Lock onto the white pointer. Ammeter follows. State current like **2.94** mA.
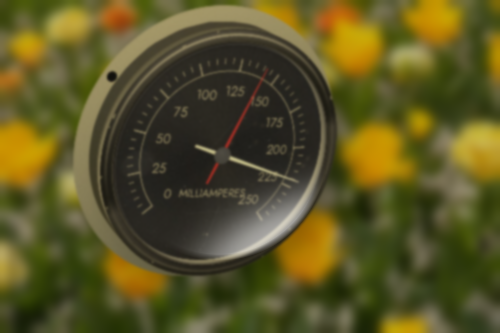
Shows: **220** mA
